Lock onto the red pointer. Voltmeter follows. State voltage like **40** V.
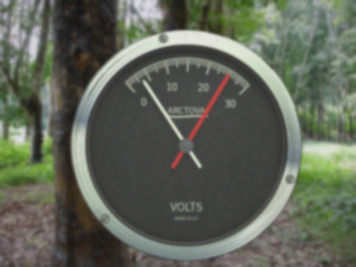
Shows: **25** V
